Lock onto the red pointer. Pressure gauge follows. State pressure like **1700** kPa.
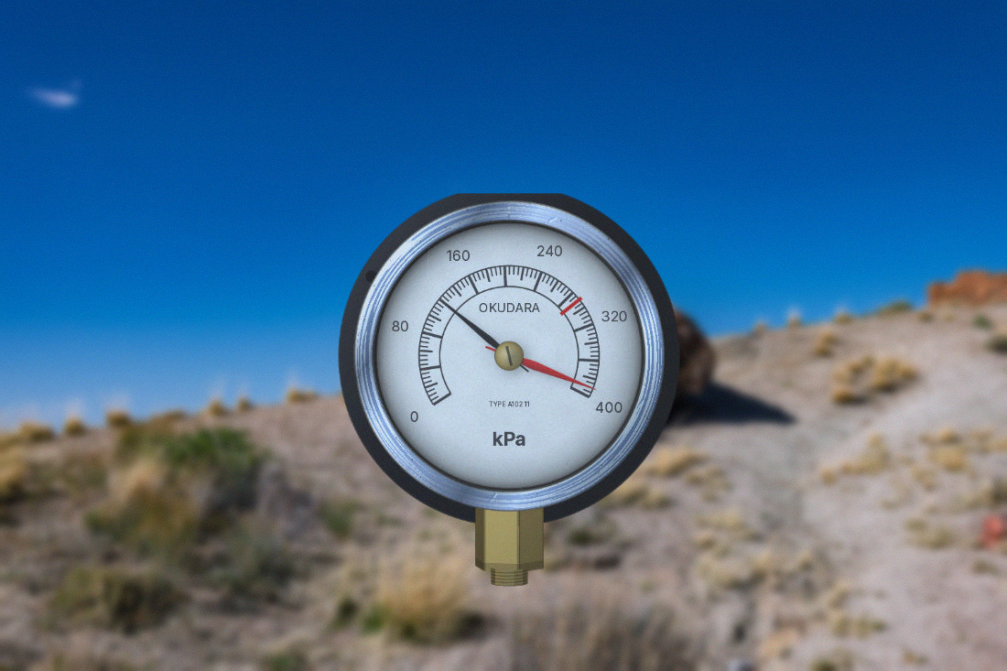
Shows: **390** kPa
